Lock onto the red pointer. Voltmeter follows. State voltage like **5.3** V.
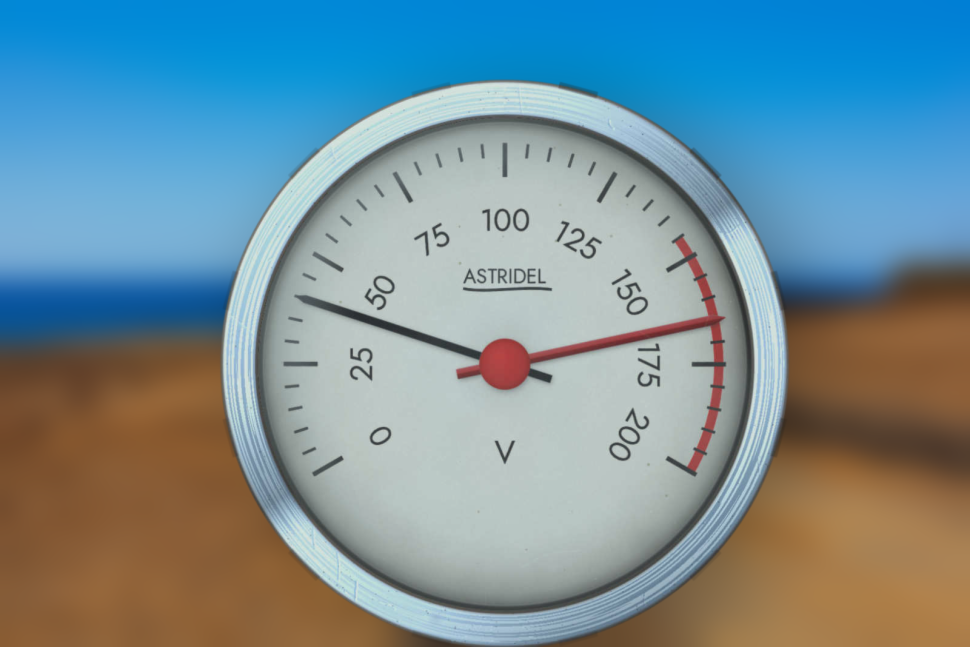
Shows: **165** V
